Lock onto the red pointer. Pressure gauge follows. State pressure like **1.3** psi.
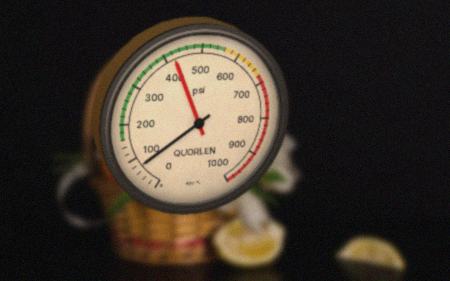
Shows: **420** psi
